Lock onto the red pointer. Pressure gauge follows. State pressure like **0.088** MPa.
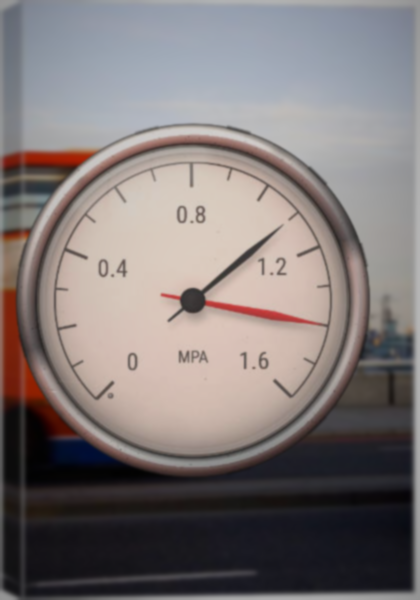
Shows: **1.4** MPa
